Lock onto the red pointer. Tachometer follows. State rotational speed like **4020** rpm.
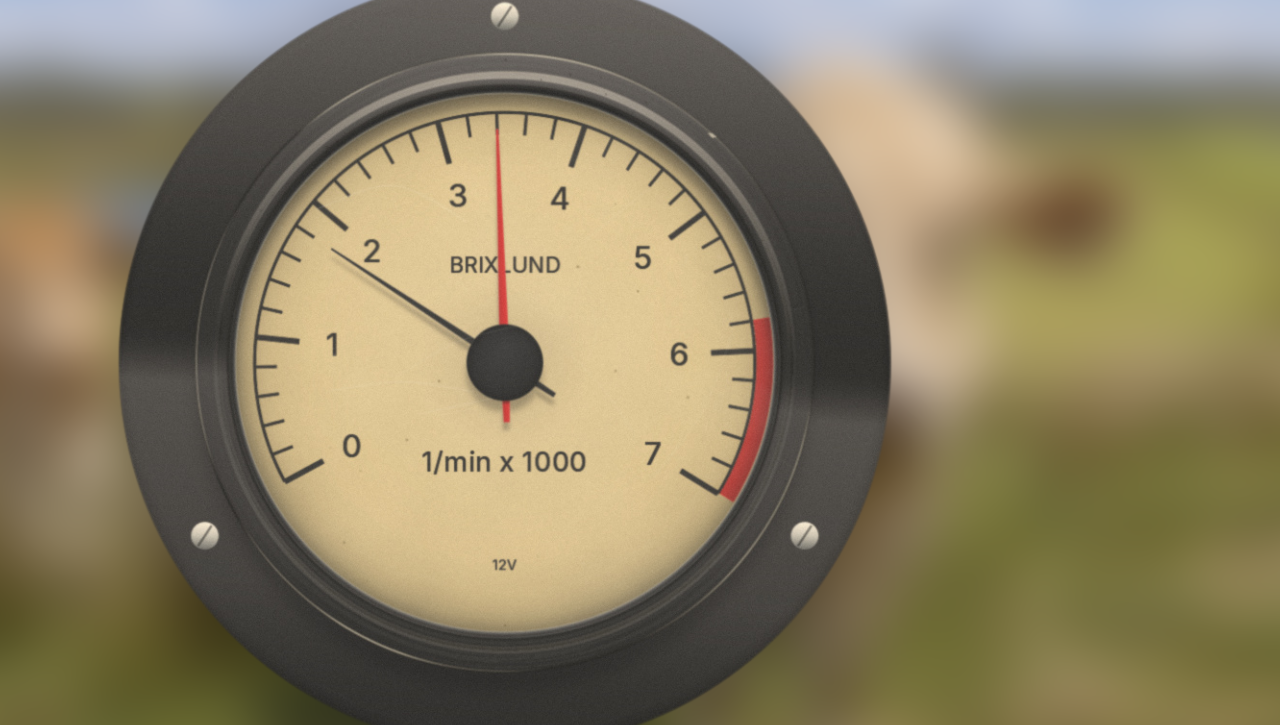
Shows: **3400** rpm
